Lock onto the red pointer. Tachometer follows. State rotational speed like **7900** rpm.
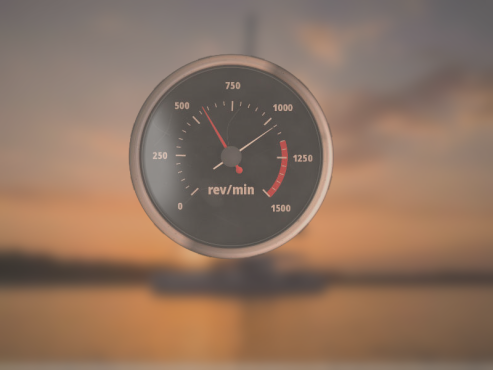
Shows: **575** rpm
